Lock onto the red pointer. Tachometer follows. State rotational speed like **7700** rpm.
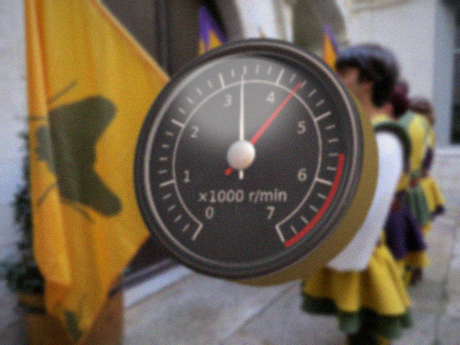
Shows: **4400** rpm
